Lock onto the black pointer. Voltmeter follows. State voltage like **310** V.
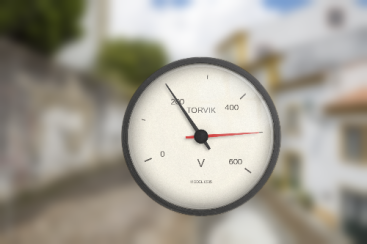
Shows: **200** V
